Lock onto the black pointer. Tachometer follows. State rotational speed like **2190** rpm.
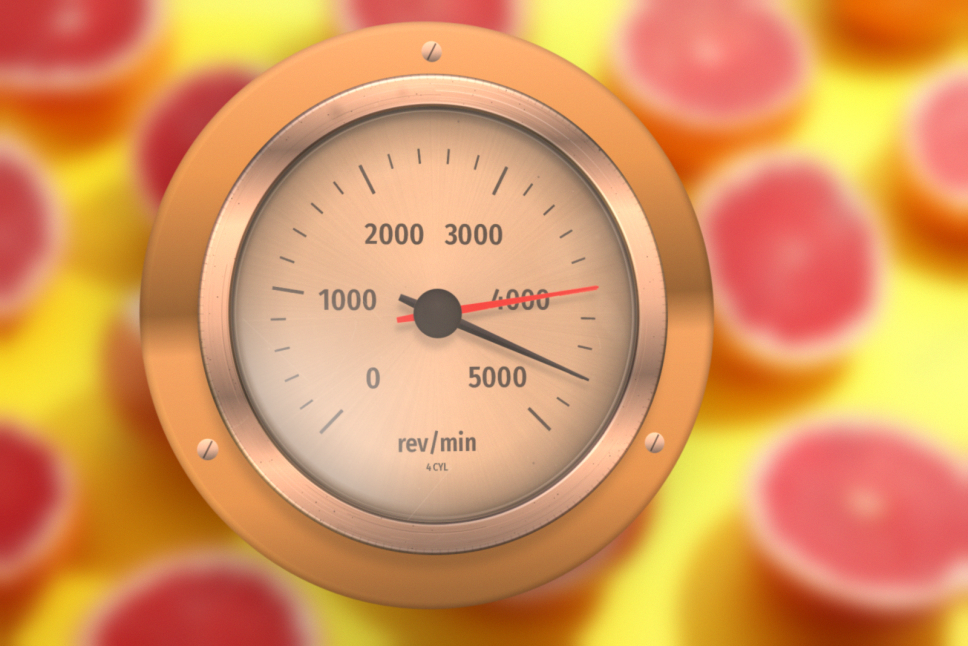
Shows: **4600** rpm
